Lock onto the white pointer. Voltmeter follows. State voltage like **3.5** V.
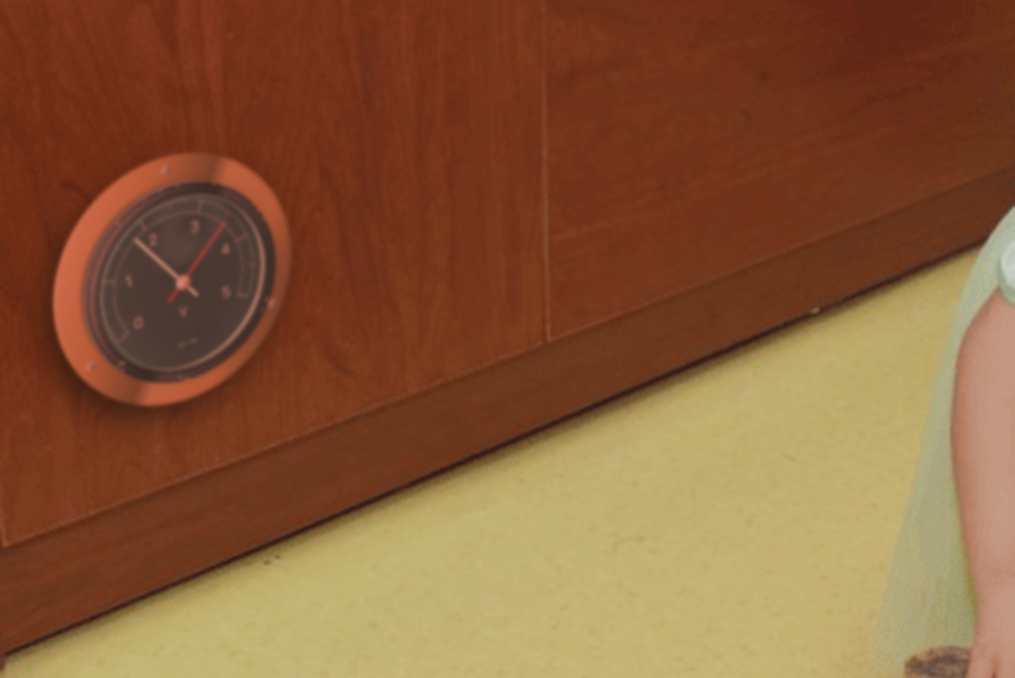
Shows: **1.75** V
